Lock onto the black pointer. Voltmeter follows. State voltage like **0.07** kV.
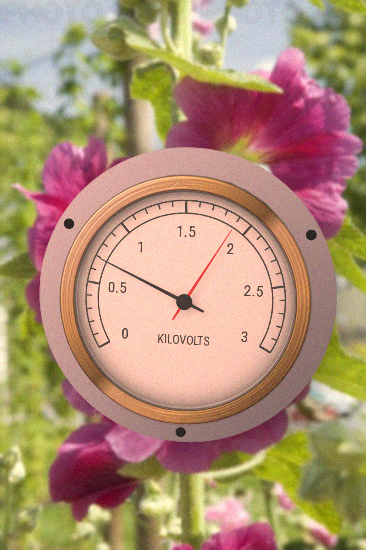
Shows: **0.7** kV
